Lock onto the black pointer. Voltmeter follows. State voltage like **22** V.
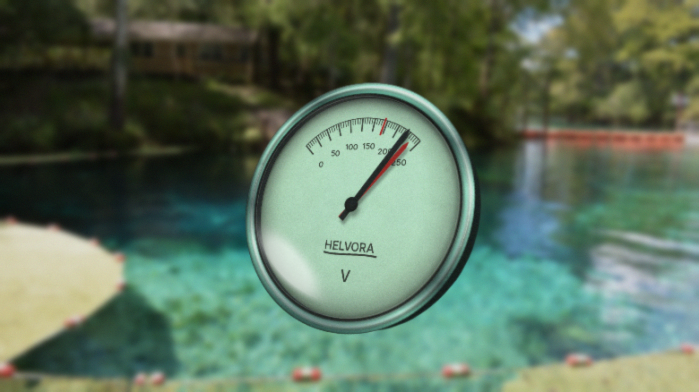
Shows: **225** V
